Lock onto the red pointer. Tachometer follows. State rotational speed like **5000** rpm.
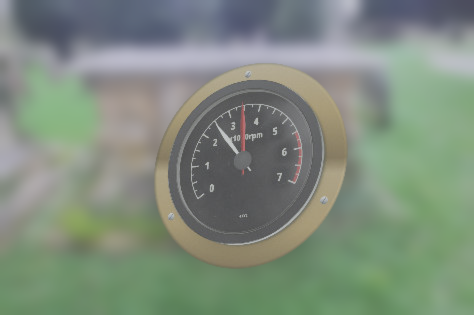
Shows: **3500** rpm
